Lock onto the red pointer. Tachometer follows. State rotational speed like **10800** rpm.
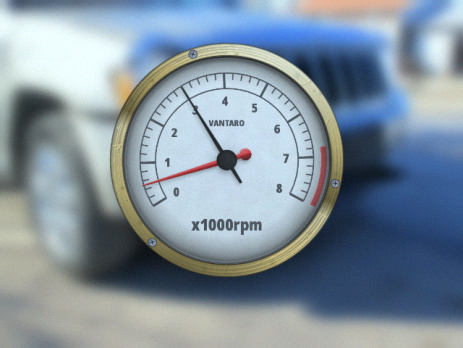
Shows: **500** rpm
